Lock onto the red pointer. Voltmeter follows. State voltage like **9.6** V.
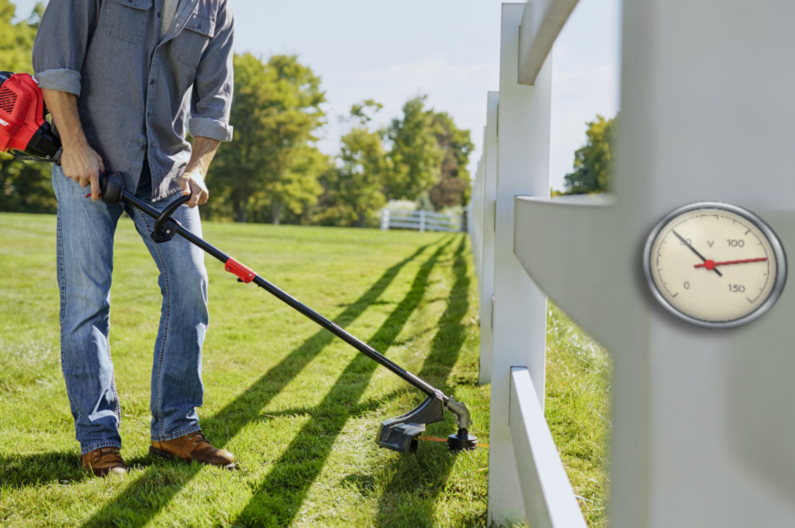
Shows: **120** V
